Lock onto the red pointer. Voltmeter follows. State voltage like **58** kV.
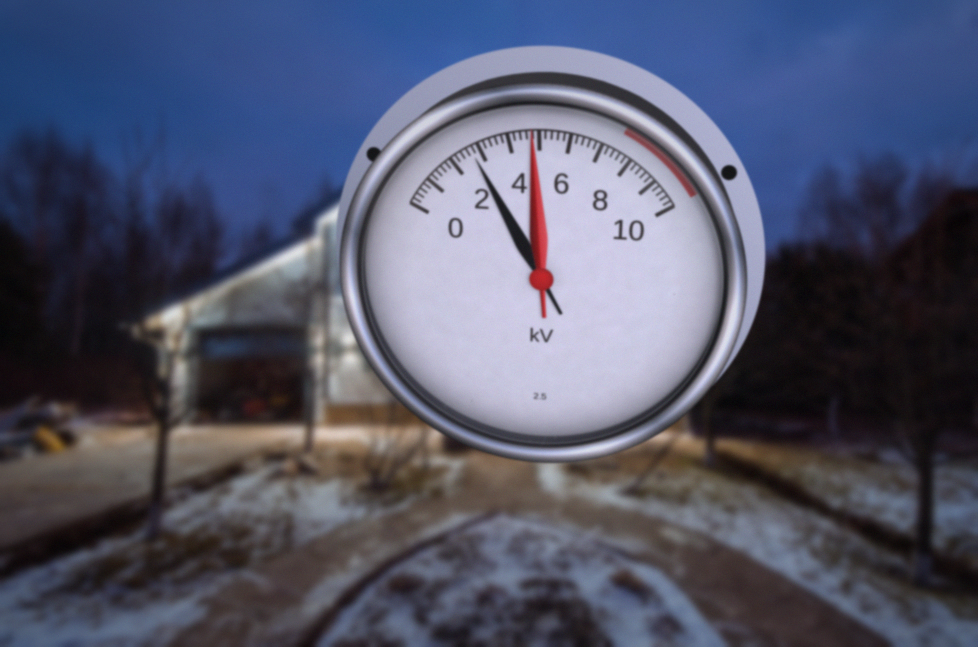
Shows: **4.8** kV
